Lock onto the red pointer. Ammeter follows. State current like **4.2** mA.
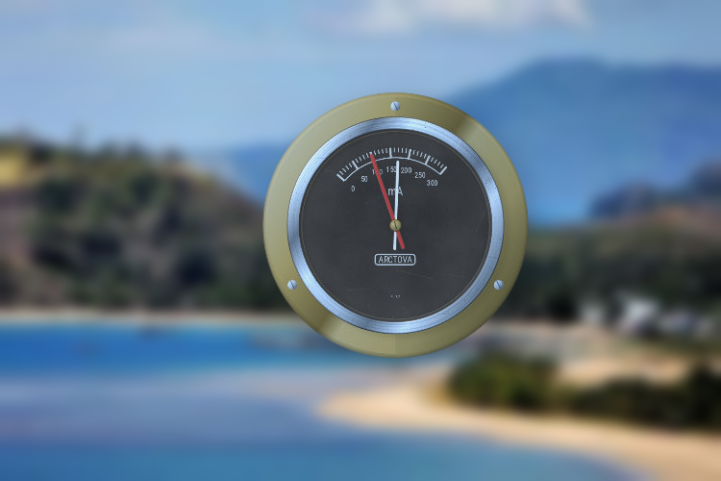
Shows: **100** mA
